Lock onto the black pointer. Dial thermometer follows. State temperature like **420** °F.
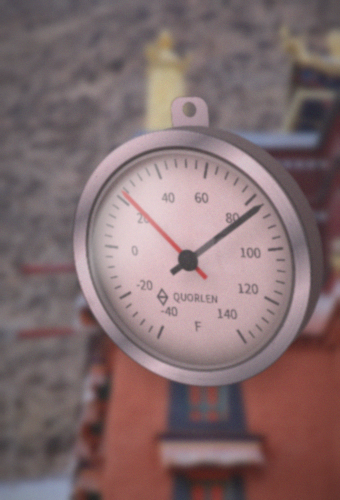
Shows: **84** °F
